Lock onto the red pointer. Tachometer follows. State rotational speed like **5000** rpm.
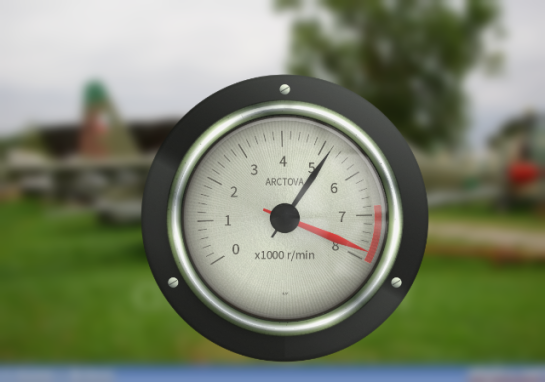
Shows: **7800** rpm
